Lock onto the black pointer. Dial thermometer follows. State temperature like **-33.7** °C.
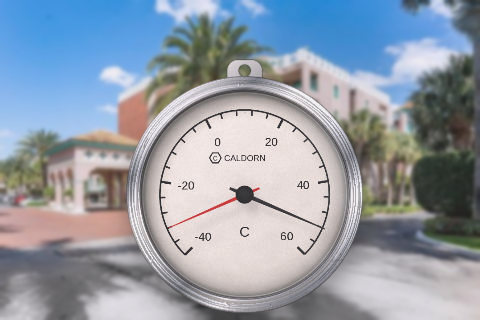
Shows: **52** °C
